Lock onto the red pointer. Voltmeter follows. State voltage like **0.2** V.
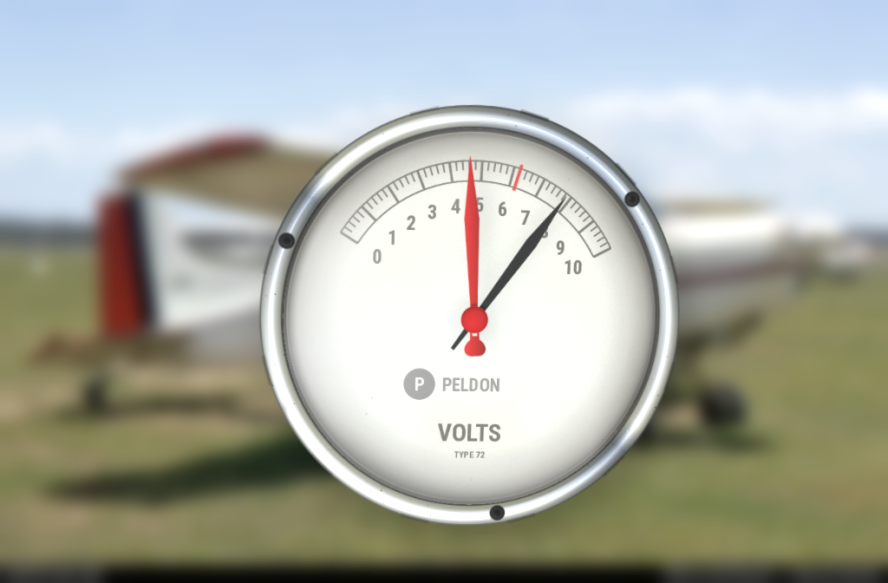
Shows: **4.6** V
